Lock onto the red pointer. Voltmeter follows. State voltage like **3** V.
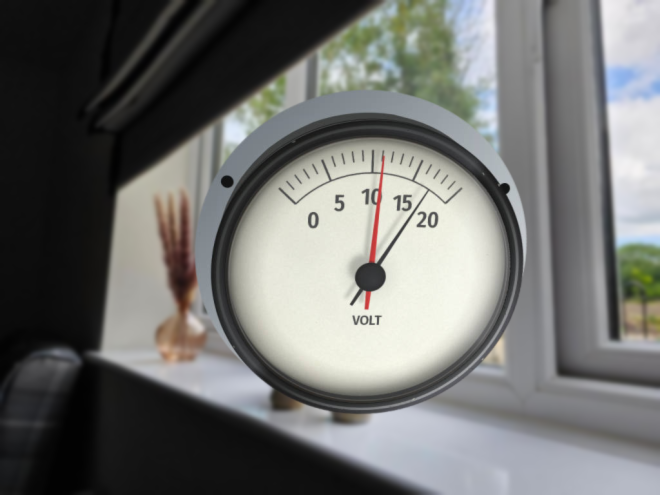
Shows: **11** V
